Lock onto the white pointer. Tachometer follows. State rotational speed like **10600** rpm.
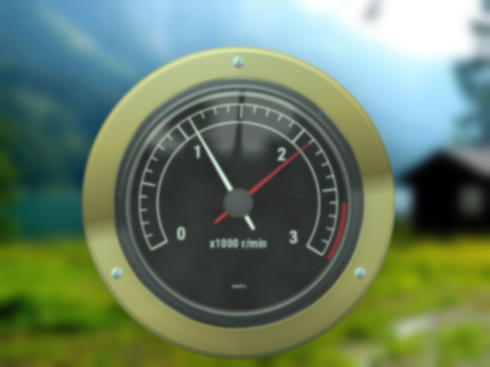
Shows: **1100** rpm
